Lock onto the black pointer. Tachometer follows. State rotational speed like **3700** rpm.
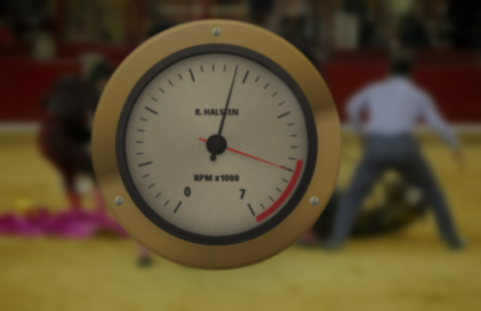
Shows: **3800** rpm
